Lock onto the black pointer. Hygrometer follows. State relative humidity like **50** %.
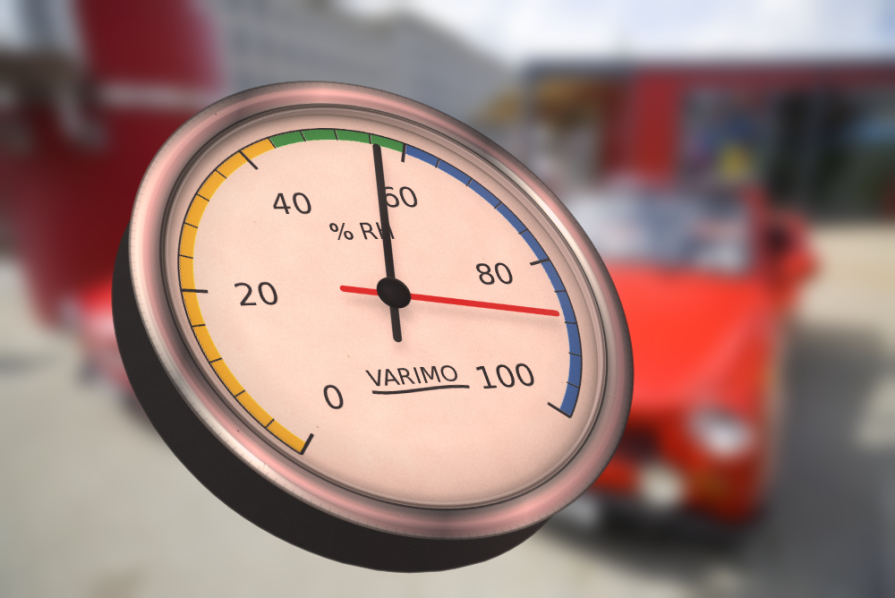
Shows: **56** %
